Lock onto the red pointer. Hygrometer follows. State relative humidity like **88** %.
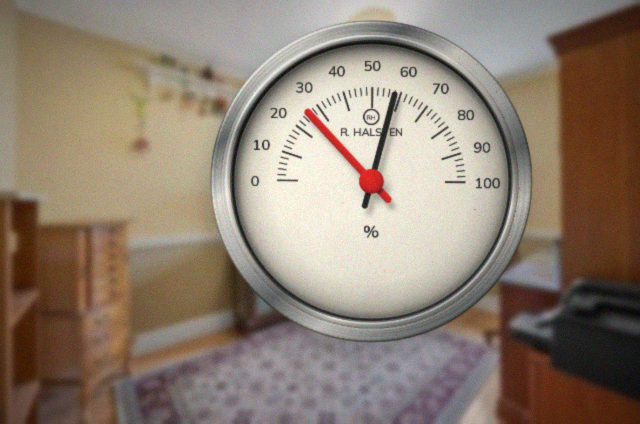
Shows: **26** %
